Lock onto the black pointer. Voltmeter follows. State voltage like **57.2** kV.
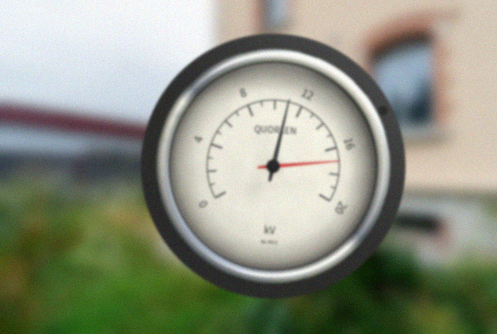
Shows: **11** kV
